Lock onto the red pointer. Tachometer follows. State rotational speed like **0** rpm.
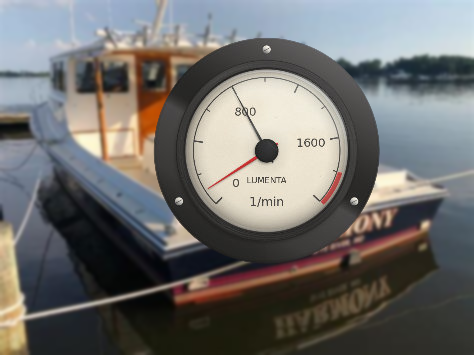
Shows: **100** rpm
